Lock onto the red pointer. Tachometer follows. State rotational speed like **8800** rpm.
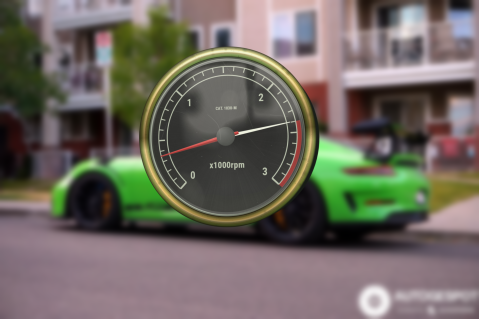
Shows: **350** rpm
